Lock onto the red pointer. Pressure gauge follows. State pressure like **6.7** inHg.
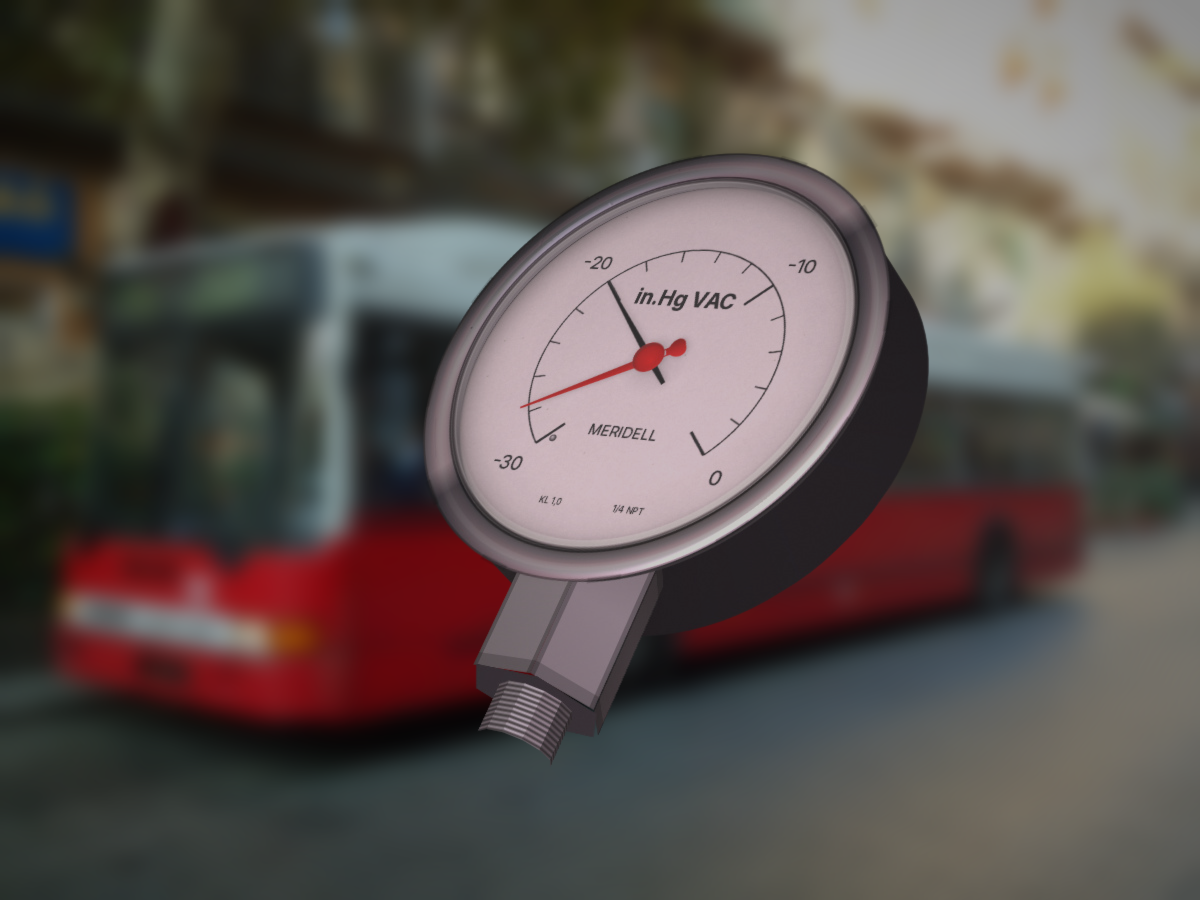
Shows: **-28** inHg
